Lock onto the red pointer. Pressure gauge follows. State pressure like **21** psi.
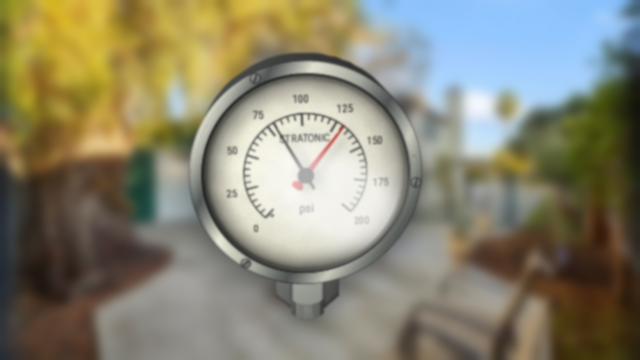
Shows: **130** psi
